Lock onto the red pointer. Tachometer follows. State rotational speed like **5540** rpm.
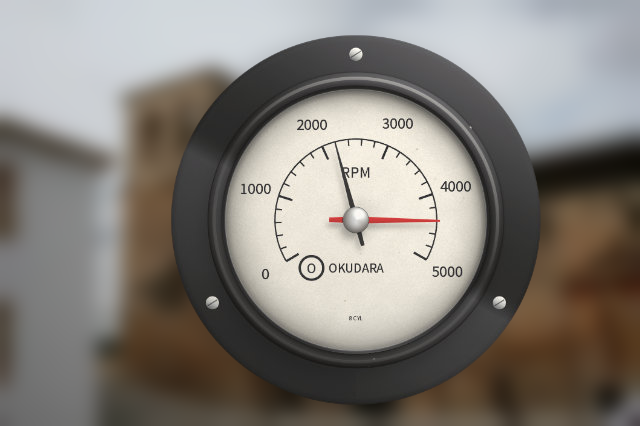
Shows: **4400** rpm
